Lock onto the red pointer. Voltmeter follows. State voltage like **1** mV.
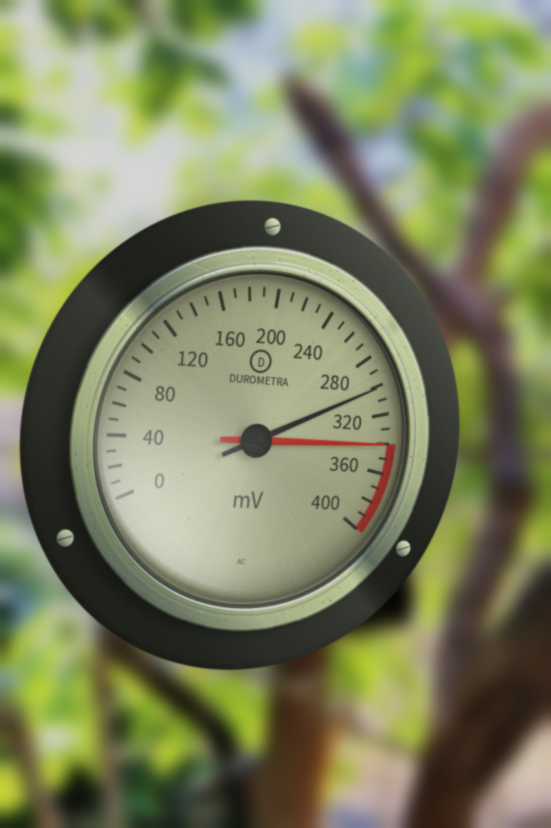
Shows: **340** mV
